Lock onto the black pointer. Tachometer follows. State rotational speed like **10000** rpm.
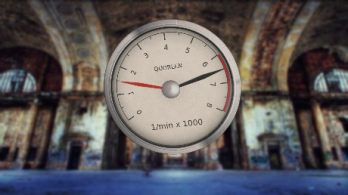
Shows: **6500** rpm
